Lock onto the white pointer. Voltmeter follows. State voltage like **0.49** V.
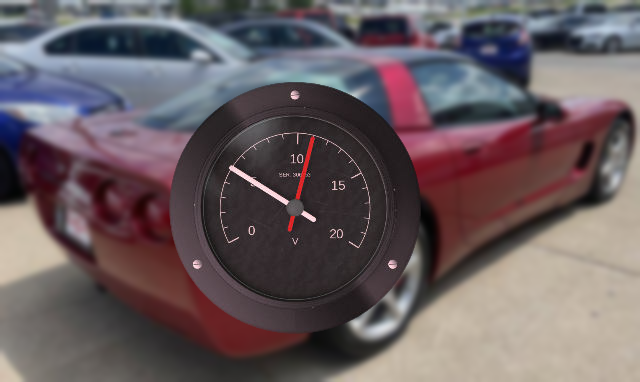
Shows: **5** V
